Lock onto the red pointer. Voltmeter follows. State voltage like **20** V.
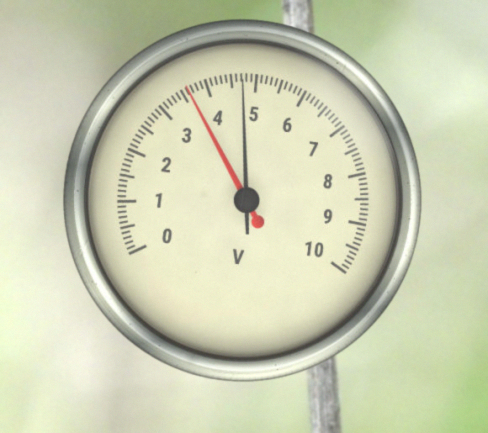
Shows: **3.6** V
